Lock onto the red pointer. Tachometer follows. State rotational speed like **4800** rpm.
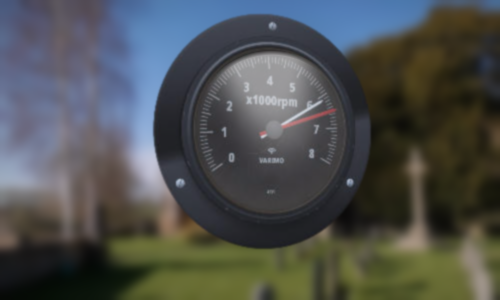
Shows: **6500** rpm
